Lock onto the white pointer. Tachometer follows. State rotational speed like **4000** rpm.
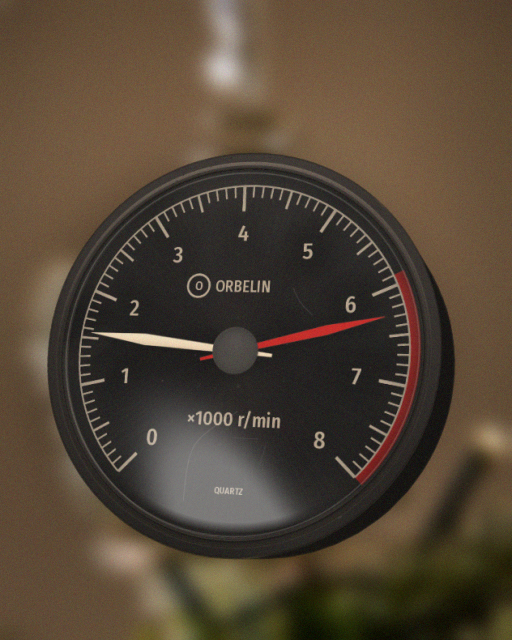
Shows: **1550** rpm
